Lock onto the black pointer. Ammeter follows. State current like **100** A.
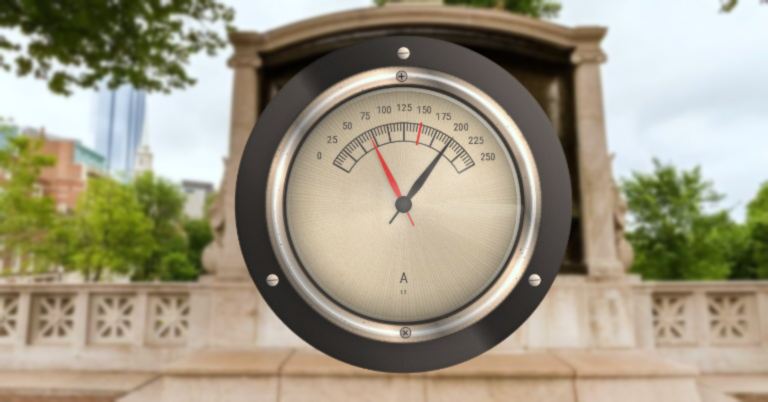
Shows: **200** A
